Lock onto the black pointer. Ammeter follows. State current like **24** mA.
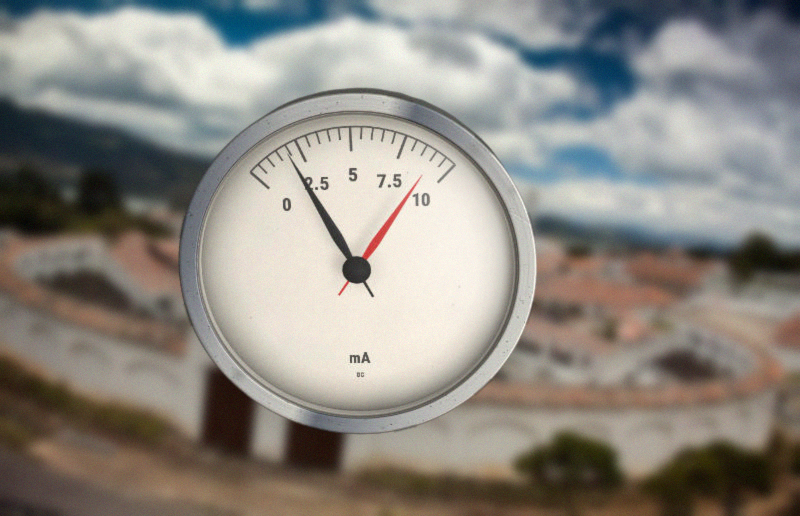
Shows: **2** mA
